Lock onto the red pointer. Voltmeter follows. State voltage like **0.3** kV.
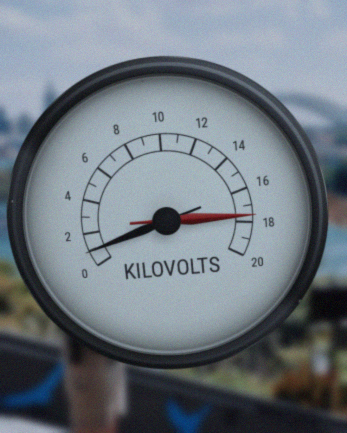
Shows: **17.5** kV
